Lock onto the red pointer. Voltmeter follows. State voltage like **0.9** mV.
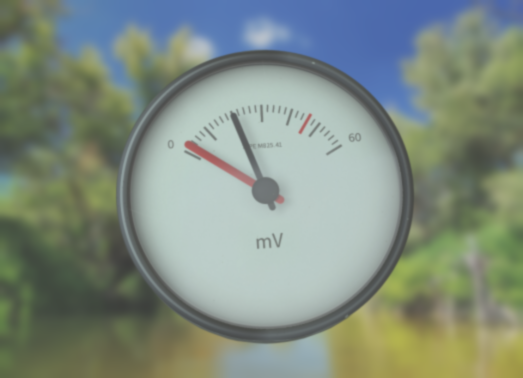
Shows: **2** mV
